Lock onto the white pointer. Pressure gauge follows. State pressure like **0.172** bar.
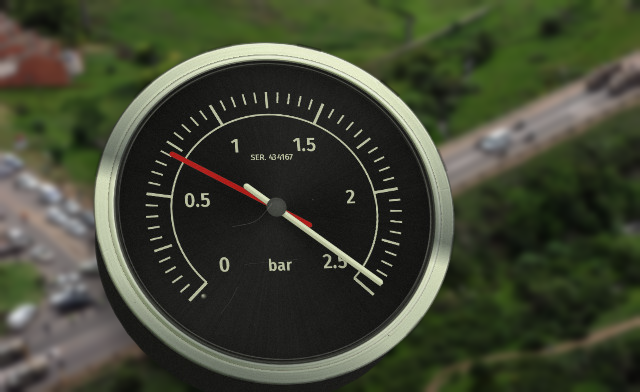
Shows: **2.45** bar
